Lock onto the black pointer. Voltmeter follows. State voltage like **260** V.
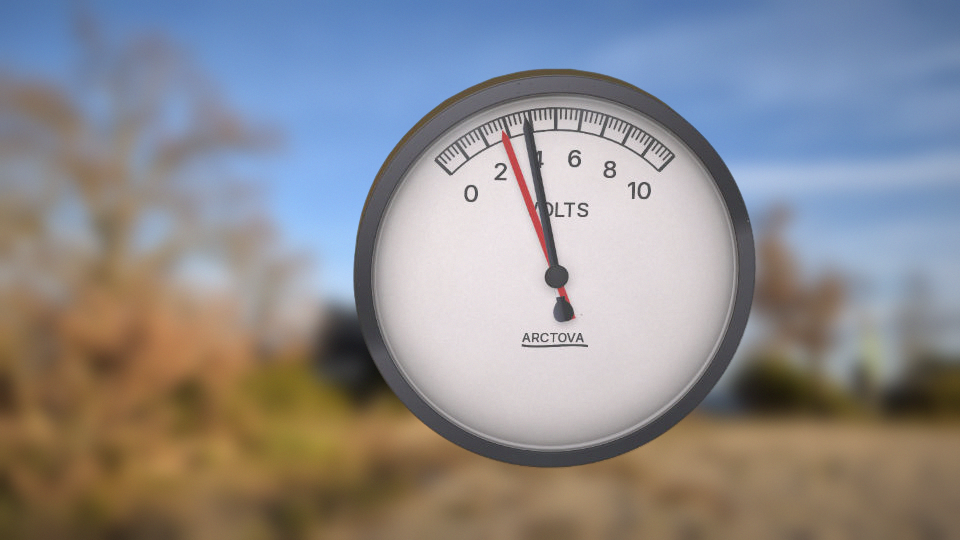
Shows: **3.8** V
